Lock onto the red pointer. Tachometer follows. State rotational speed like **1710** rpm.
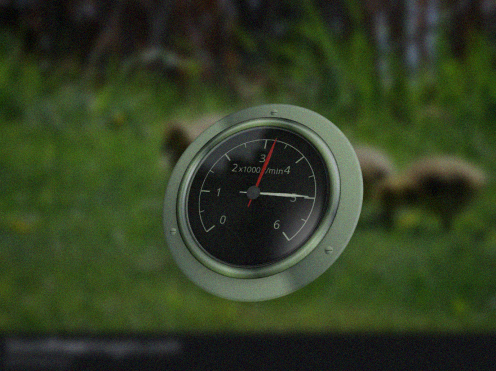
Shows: **3250** rpm
